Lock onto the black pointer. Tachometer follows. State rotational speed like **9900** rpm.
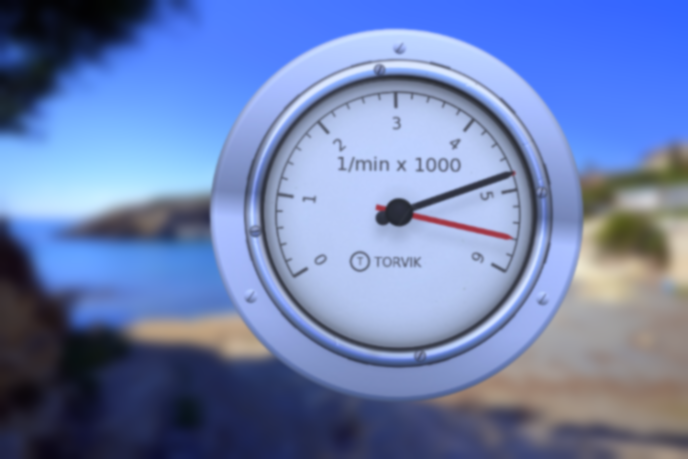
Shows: **4800** rpm
